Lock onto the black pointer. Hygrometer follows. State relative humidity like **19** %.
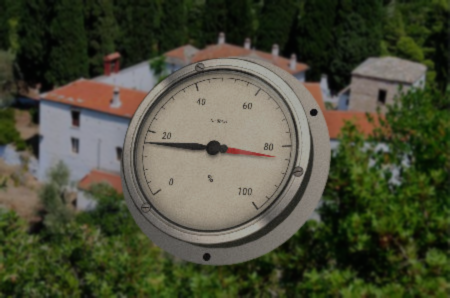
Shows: **16** %
